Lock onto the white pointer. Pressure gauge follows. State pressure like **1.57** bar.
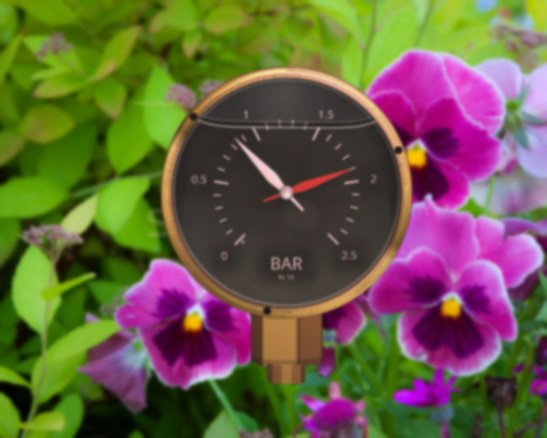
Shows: **0.85** bar
